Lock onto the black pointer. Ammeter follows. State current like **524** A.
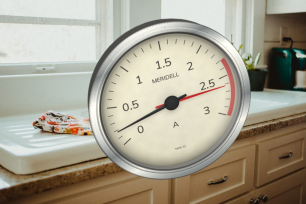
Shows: **0.2** A
